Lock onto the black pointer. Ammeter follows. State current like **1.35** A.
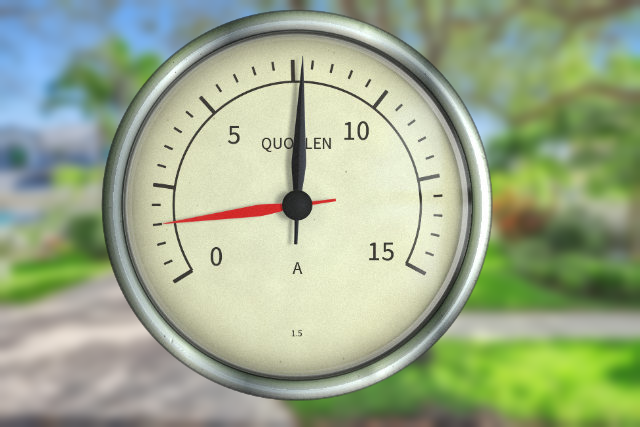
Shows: **7.75** A
